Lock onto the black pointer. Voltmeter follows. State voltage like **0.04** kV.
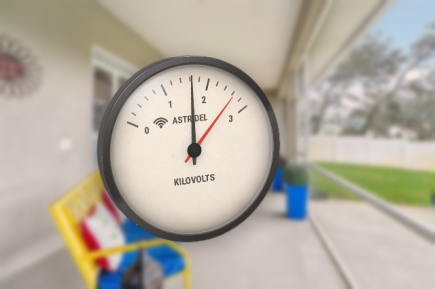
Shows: **1.6** kV
